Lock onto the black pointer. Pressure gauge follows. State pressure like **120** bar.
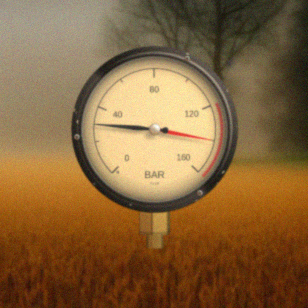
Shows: **30** bar
